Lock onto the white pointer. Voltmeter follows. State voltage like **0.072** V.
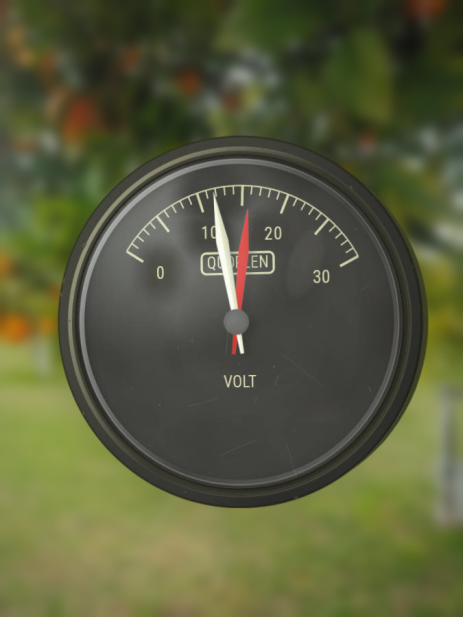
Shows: **12** V
